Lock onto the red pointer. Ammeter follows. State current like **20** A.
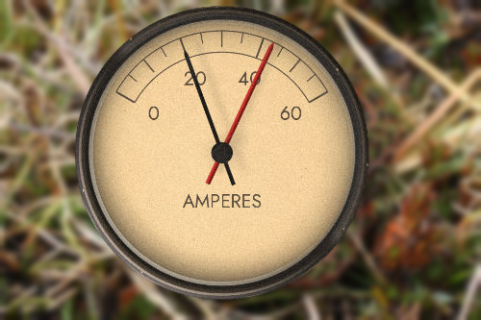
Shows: **42.5** A
